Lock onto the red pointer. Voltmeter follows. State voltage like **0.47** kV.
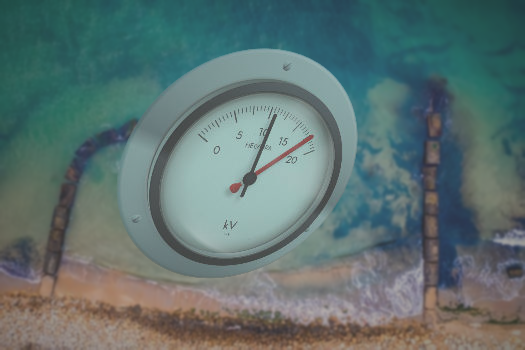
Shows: **17.5** kV
